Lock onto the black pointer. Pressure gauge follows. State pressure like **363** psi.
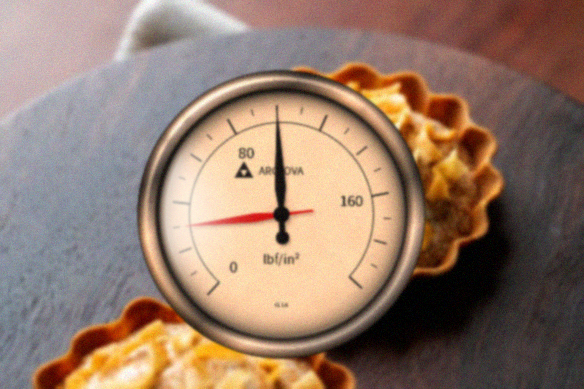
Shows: **100** psi
